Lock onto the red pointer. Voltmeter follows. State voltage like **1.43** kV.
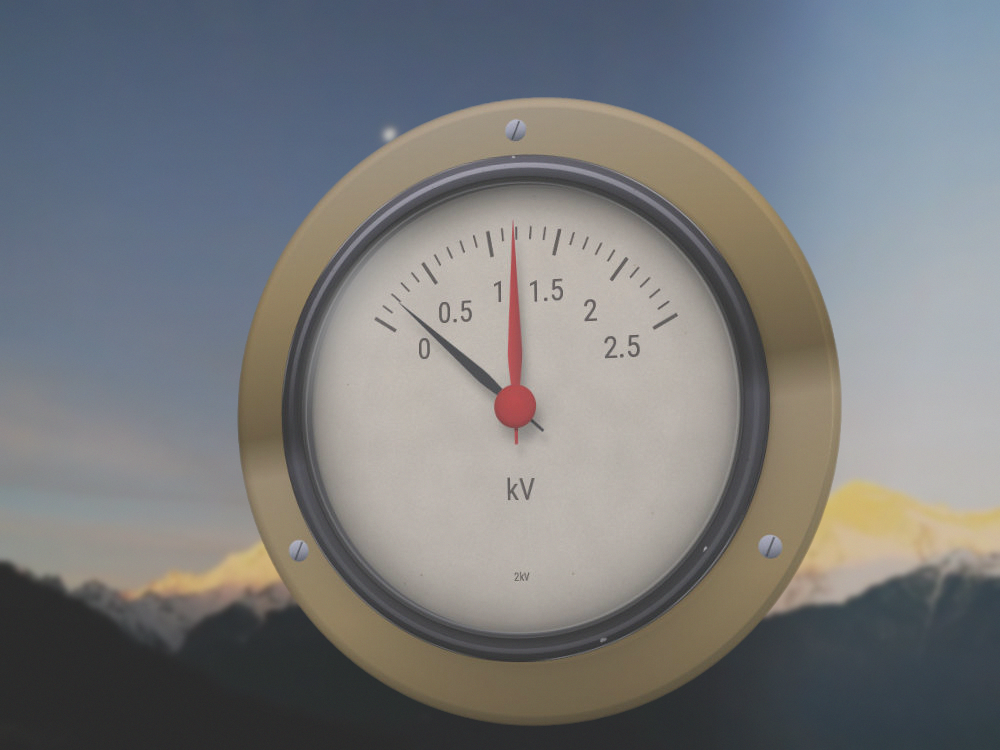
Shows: **1.2** kV
